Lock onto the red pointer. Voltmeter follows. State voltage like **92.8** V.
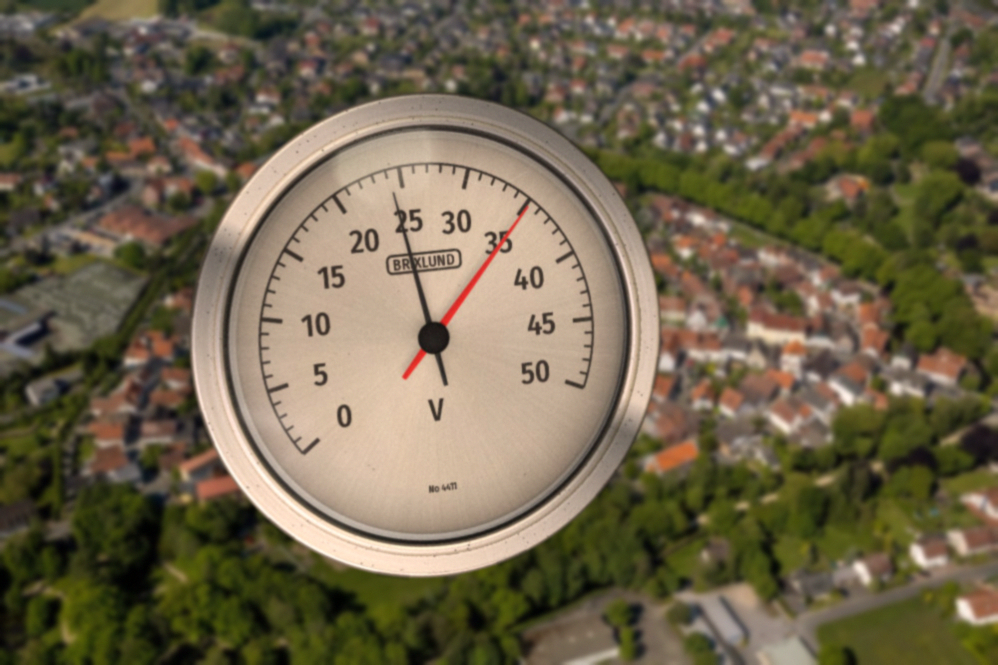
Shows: **35** V
